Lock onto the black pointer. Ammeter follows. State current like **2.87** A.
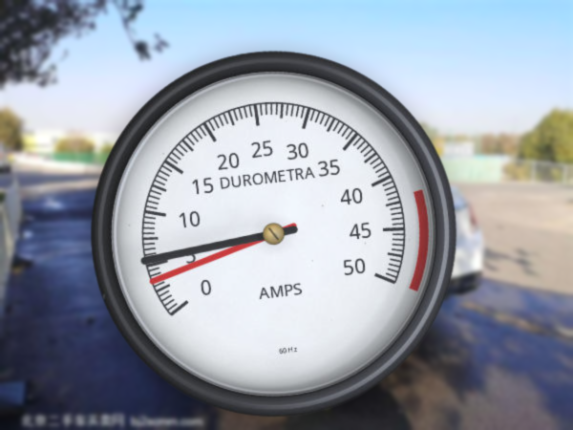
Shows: **5.5** A
